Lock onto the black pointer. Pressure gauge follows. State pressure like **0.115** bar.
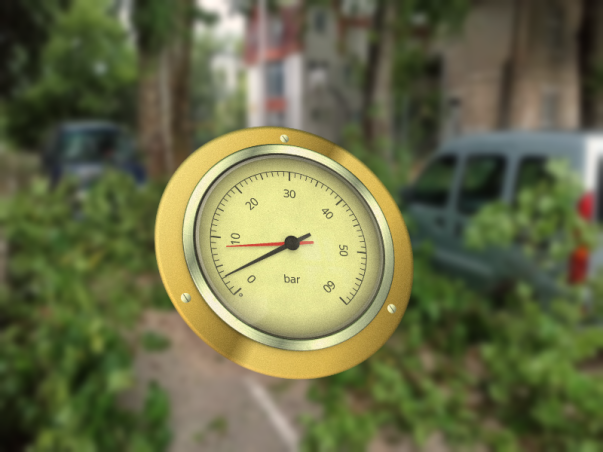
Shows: **3** bar
